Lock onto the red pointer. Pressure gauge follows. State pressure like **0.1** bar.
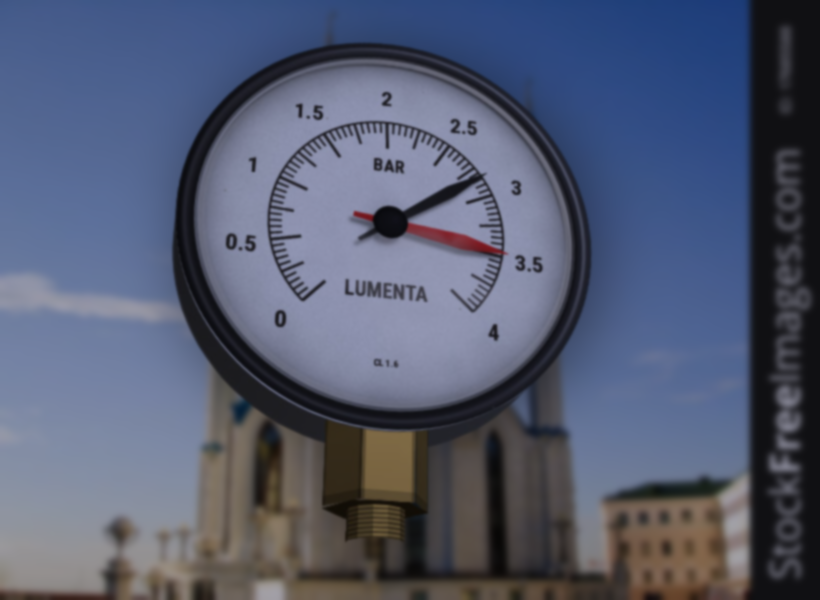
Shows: **3.5** bar
